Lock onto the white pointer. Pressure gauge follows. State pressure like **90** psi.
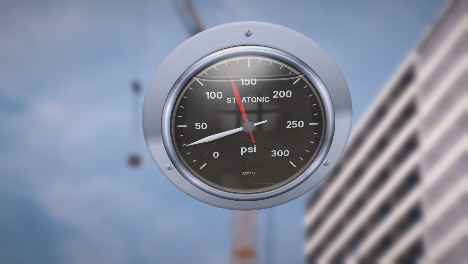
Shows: **30** psi
